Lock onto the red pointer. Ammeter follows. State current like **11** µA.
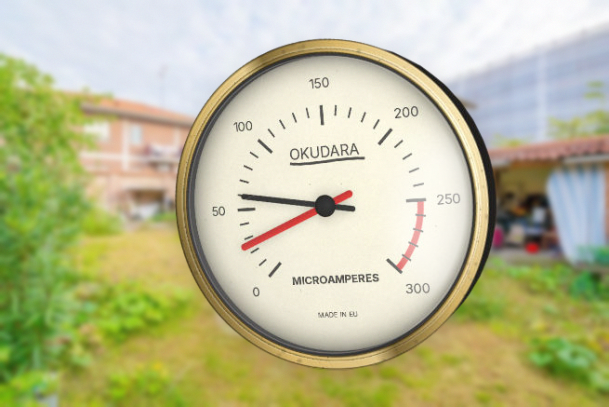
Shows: **25** µA
